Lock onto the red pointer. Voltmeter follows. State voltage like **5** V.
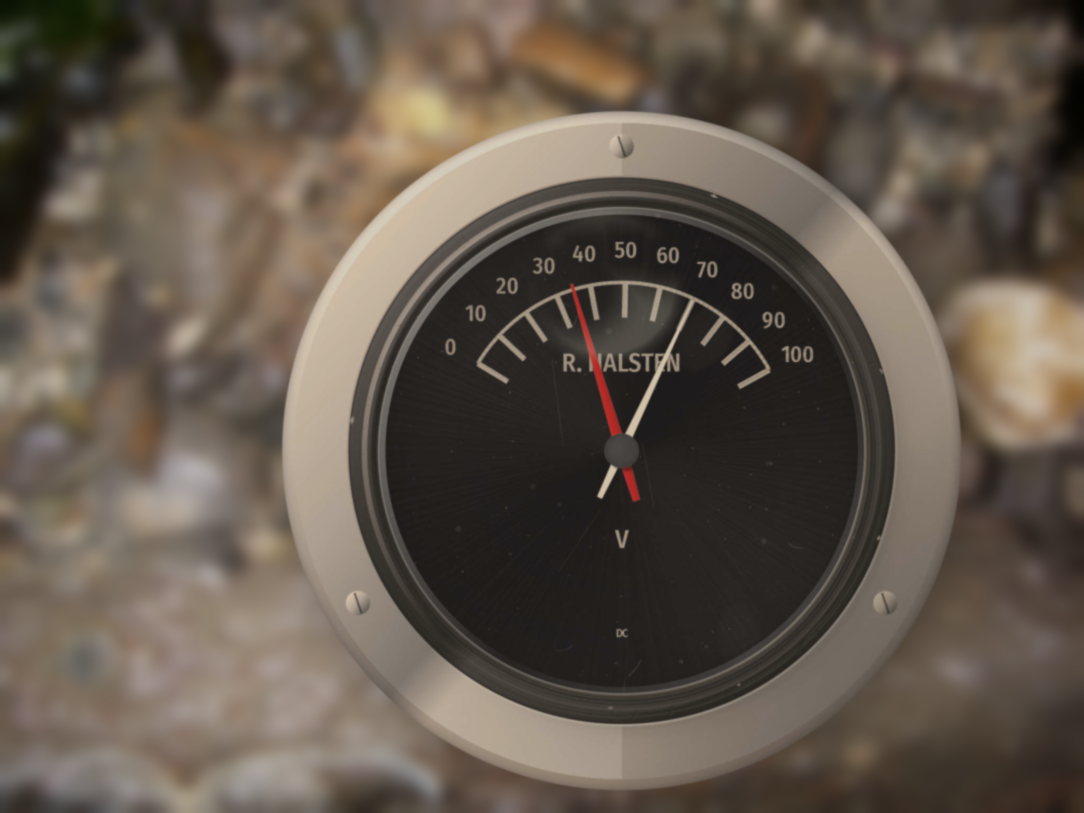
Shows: **35** V
